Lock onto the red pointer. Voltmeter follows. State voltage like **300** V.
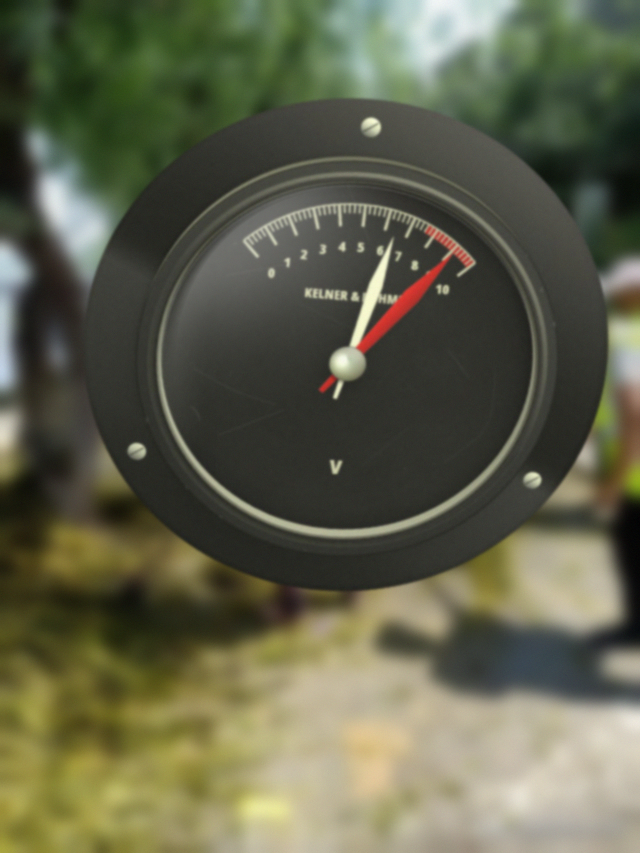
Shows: **9** V
